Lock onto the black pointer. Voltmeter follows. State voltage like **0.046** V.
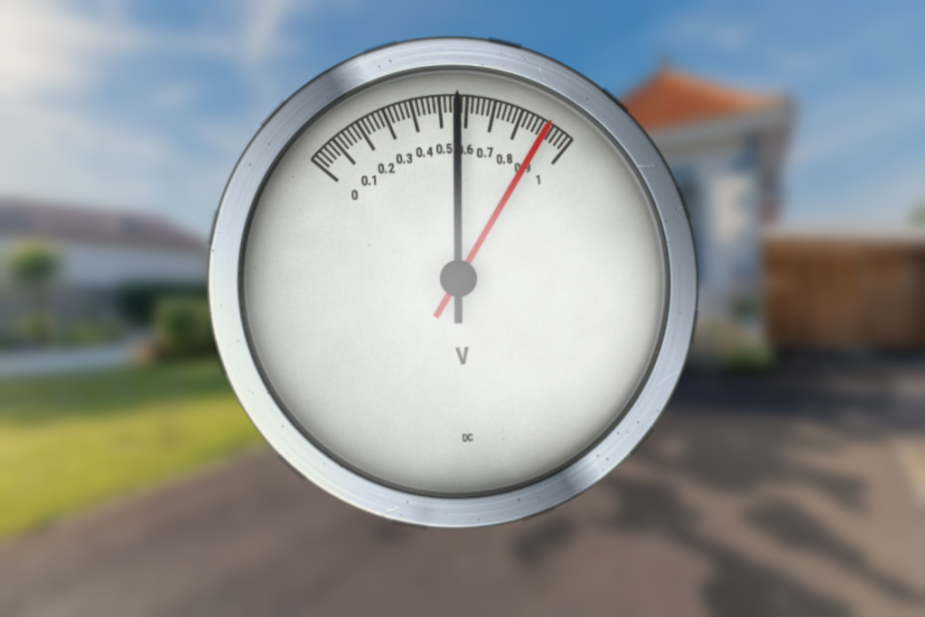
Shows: **0.56** V
